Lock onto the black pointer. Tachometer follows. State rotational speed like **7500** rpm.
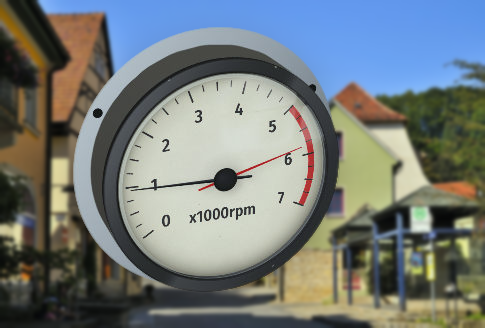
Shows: **1000** rpm
